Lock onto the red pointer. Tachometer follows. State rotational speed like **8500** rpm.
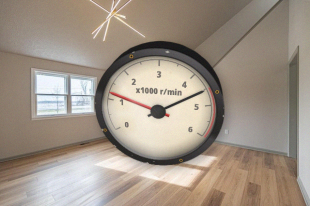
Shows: **1250** rpm
